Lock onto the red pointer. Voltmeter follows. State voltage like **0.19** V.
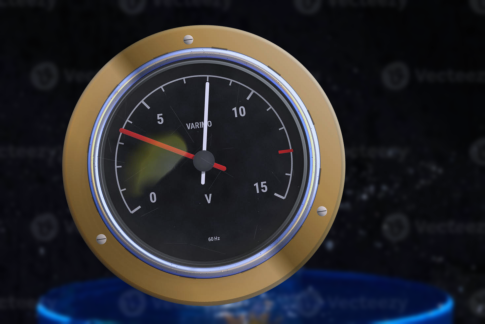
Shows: **3.5** V
